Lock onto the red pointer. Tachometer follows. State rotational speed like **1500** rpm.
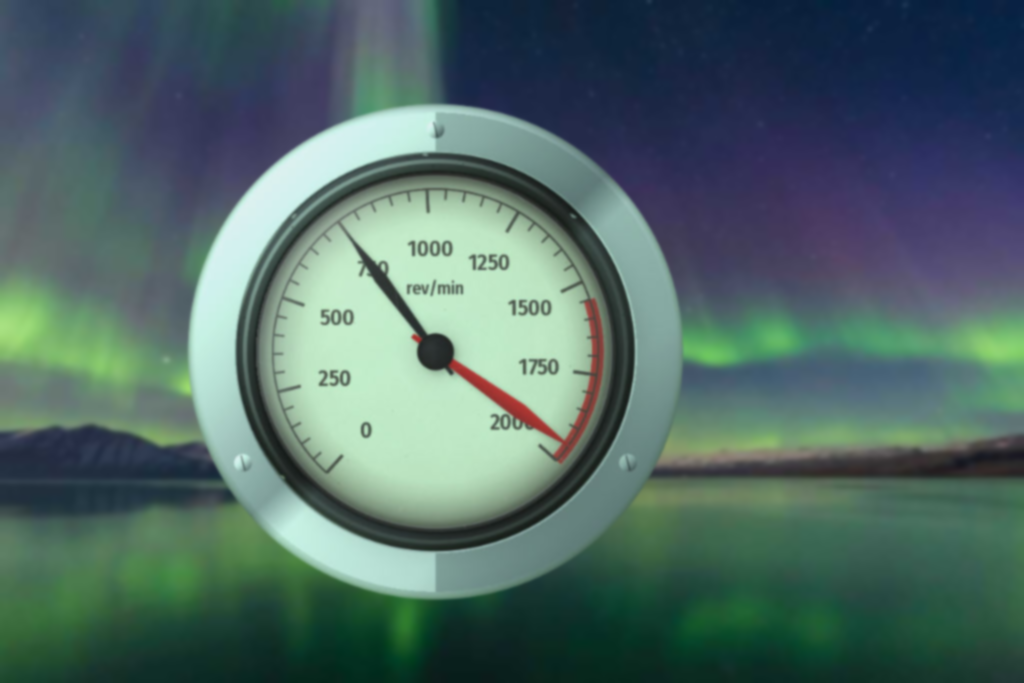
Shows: **1950** rpm
